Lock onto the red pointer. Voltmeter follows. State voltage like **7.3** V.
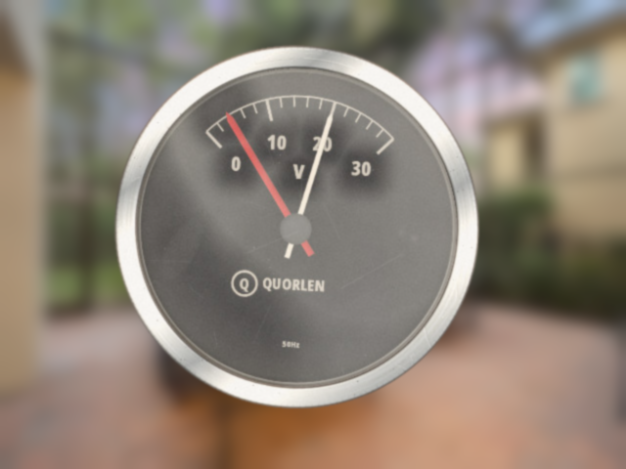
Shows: **4** V
